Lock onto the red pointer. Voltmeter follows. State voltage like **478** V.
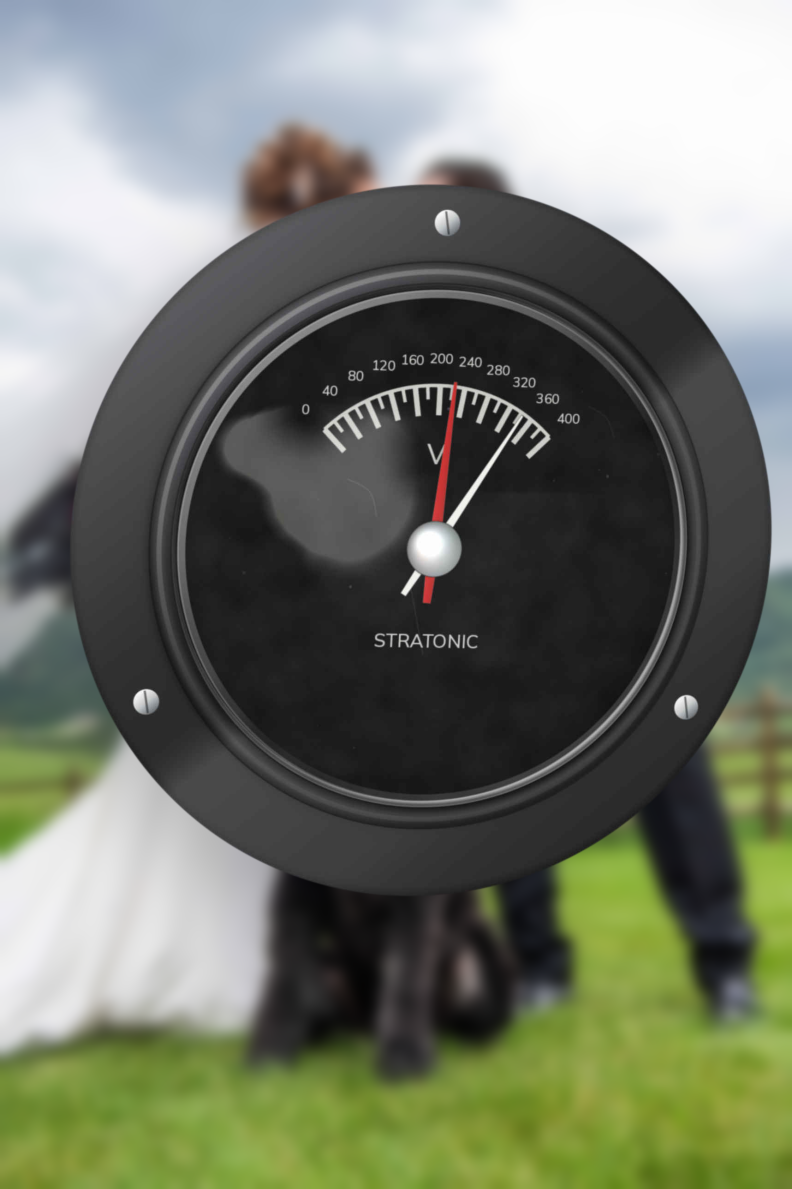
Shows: **220** V
